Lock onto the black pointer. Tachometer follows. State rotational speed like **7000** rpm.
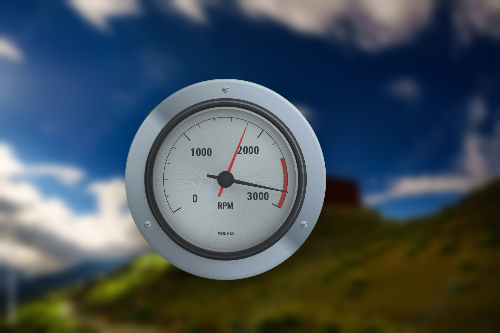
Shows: **2800** rpm
